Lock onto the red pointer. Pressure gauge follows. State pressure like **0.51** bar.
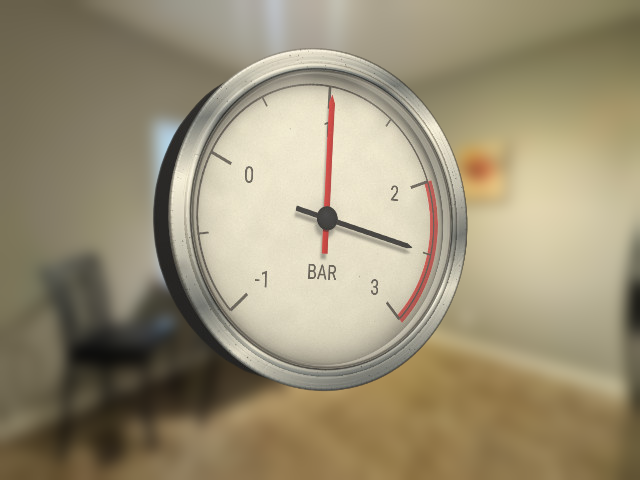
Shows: **1** bar
